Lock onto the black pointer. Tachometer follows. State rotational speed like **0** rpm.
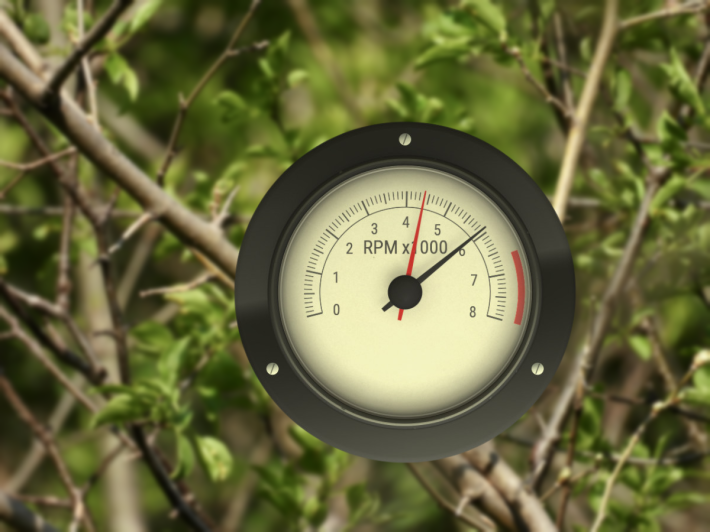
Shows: **5900** rpm
